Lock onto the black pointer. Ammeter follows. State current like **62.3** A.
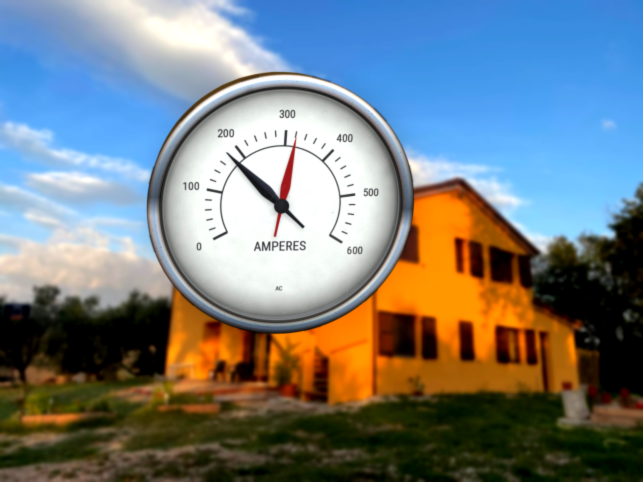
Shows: **180** A
